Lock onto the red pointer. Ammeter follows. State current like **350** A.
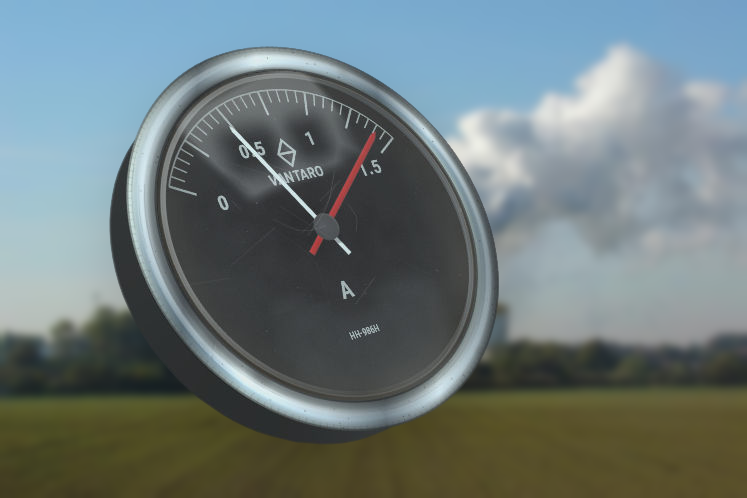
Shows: **1.4** A
